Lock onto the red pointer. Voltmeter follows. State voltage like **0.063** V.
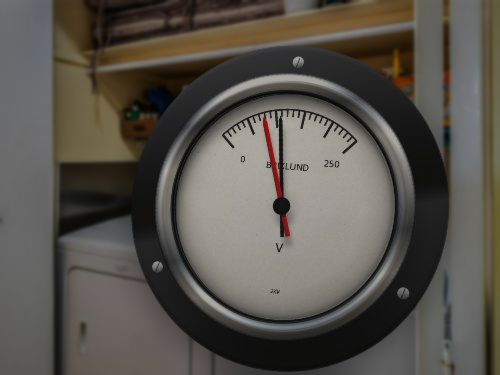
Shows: **80** V
